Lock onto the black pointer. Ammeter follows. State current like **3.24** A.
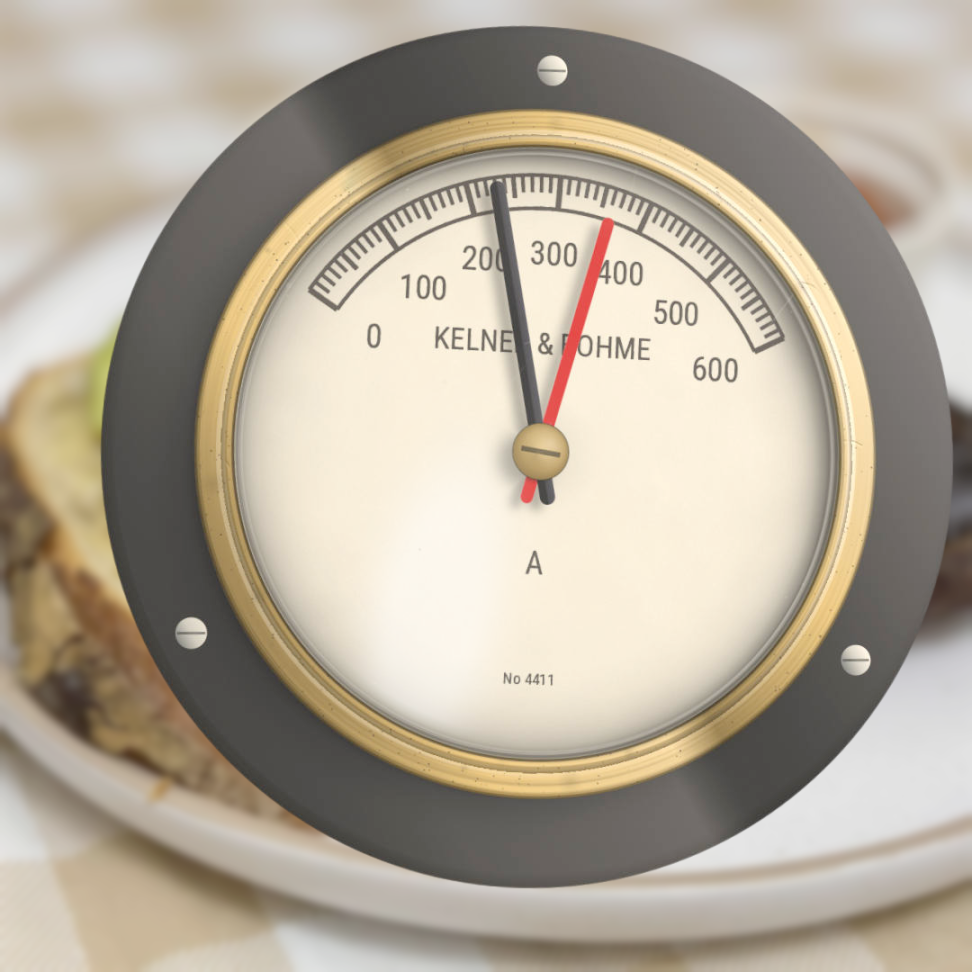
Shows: **230** A
